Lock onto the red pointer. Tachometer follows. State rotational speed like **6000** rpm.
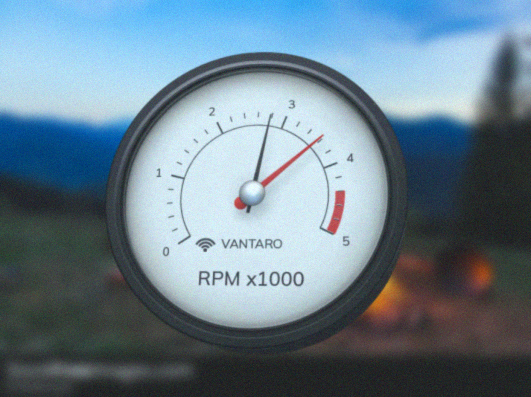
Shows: **3600** rpm
